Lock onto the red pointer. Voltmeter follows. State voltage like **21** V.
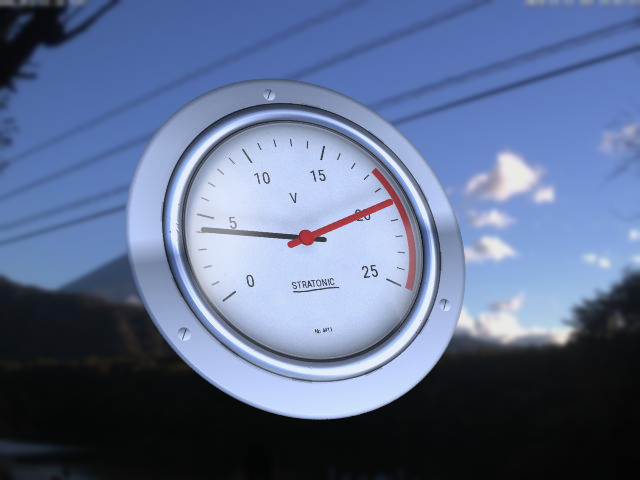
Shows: **20** V
